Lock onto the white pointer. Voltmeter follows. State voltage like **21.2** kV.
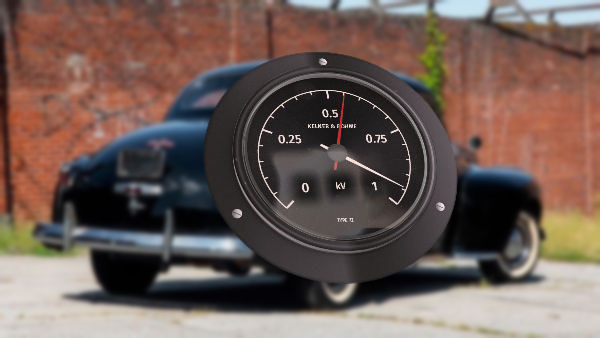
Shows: **0.95** kV
